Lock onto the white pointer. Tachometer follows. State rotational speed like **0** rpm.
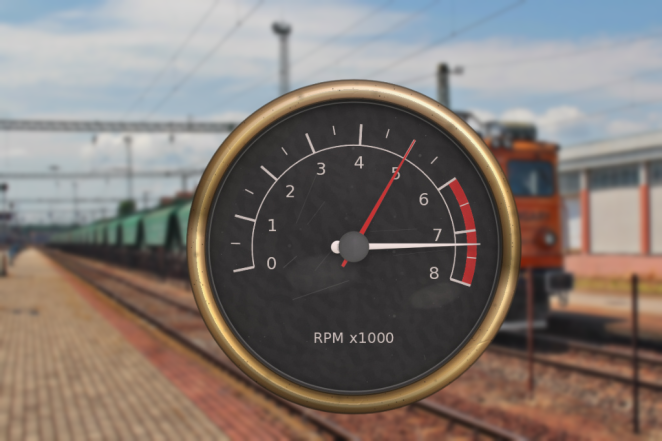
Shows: **7250** rpm
